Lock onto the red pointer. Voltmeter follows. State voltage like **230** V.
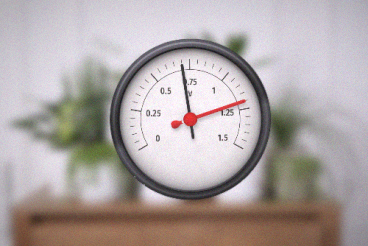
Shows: **1.2** V
